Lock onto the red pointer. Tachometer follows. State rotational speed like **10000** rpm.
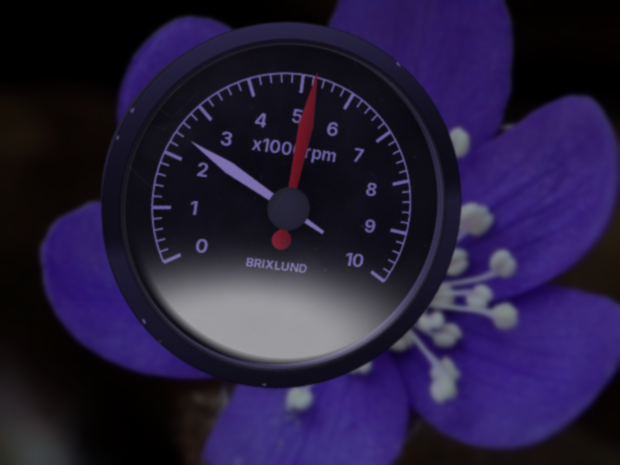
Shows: **5200** rpm
